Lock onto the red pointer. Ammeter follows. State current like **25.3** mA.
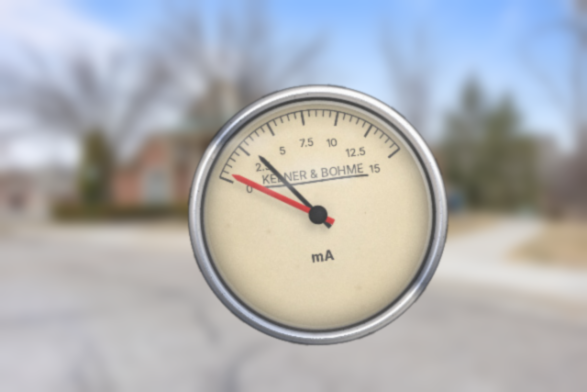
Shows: **0.5** mA
